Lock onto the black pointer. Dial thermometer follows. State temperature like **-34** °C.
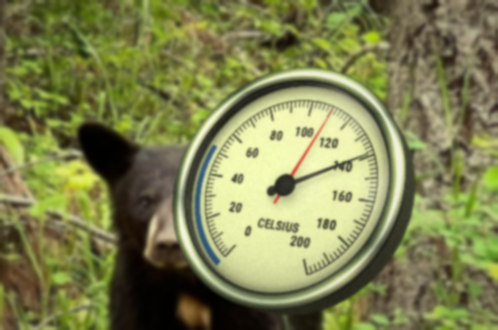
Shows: **140** °C
